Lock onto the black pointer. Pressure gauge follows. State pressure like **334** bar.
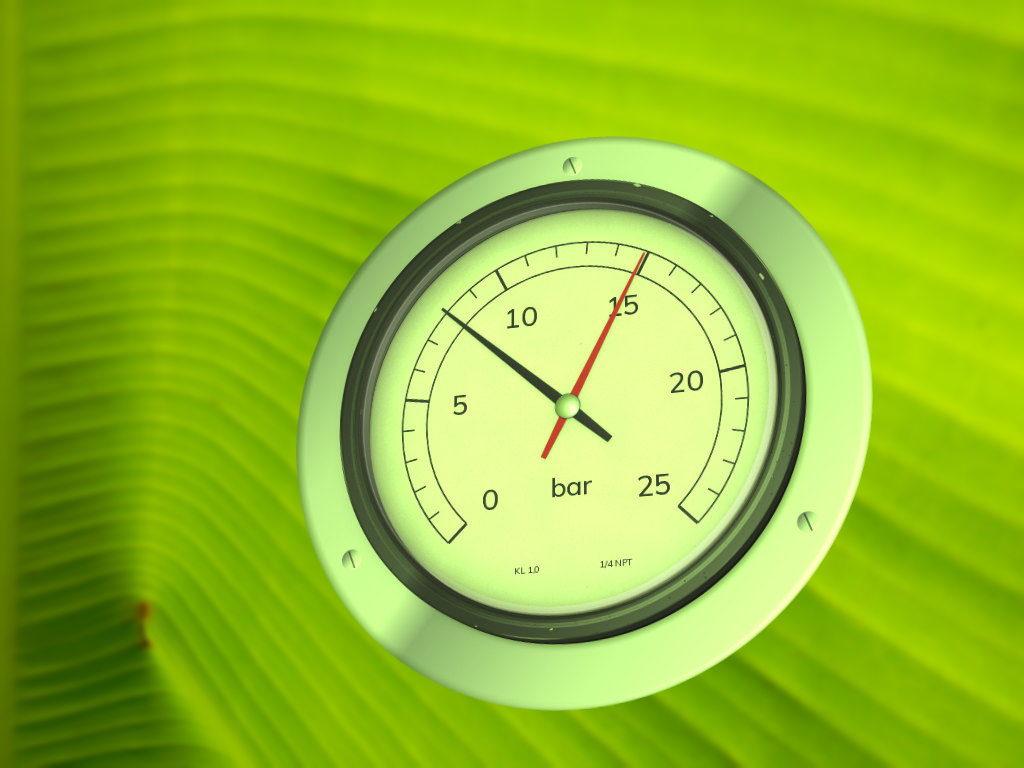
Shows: **8** bar
